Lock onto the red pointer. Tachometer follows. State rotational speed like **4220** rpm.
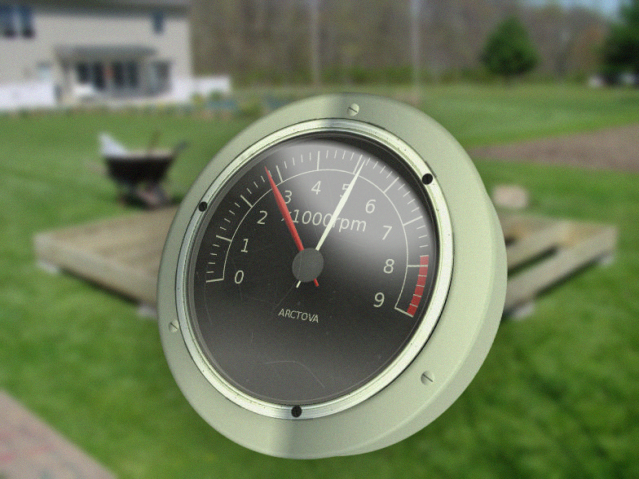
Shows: **2800** rpm
